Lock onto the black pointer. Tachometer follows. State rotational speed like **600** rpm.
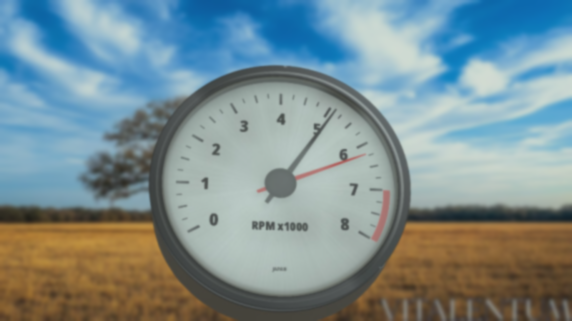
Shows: **5125** rpm
